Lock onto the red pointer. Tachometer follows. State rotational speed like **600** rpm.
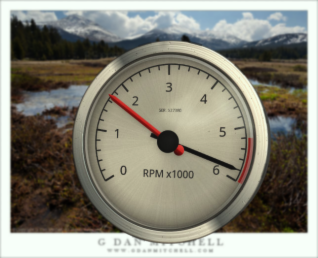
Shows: **1700** rpm
